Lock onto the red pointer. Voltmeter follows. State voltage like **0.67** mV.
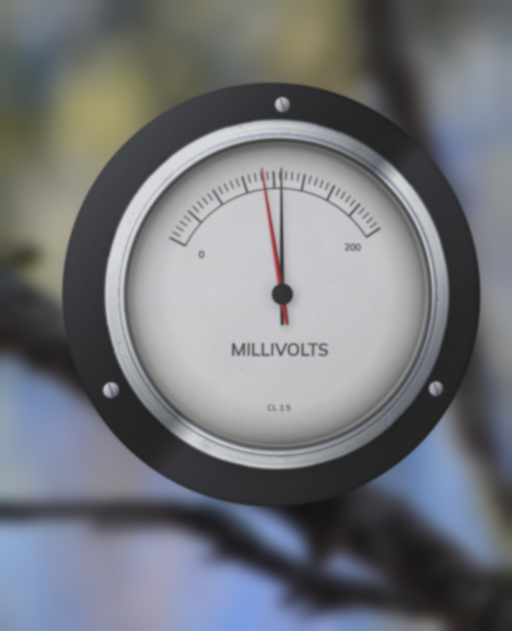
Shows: **90** mV
